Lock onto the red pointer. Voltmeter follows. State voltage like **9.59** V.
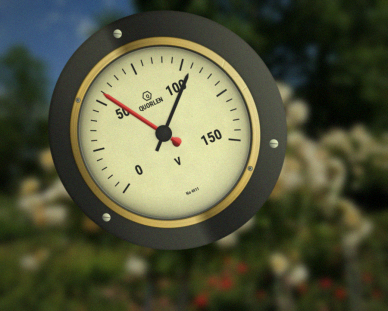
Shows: **55** V
